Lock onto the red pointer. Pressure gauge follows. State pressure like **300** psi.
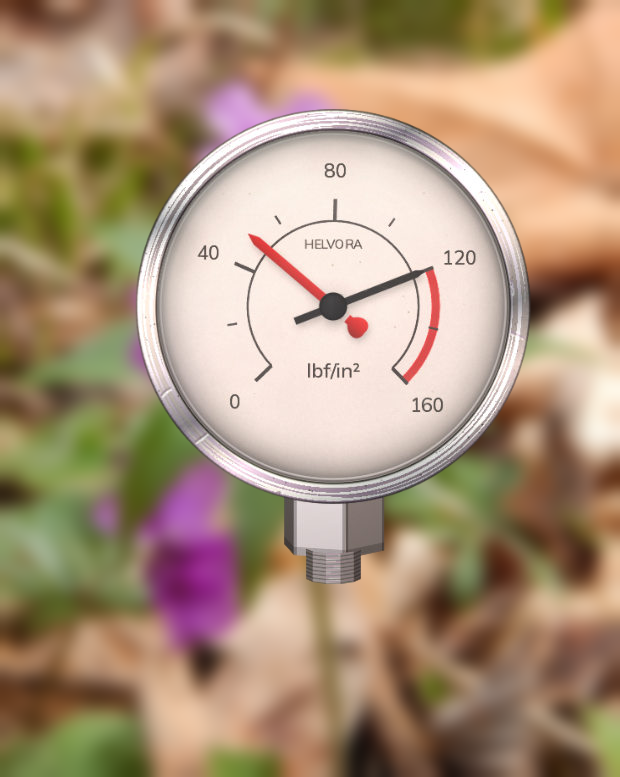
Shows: **50** psi
